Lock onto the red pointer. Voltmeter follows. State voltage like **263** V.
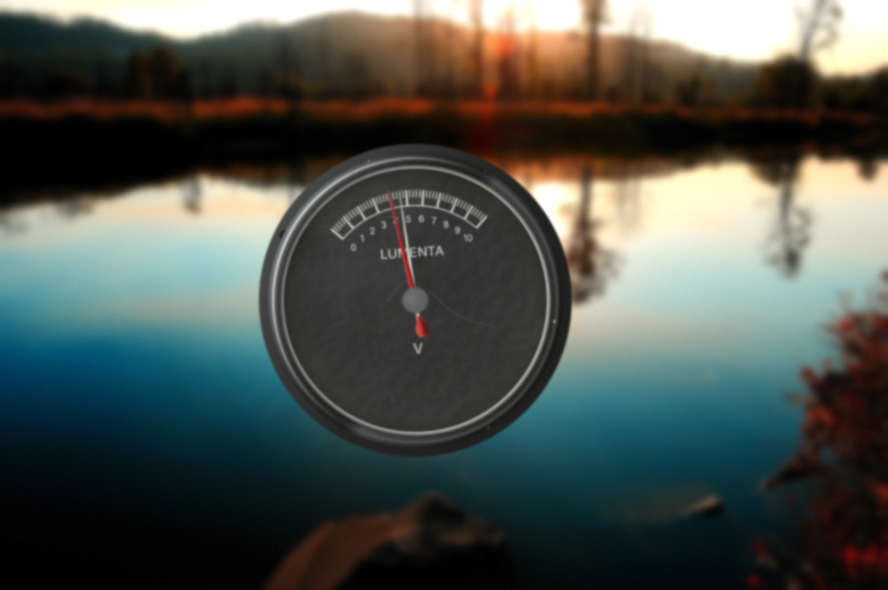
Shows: **4** V
